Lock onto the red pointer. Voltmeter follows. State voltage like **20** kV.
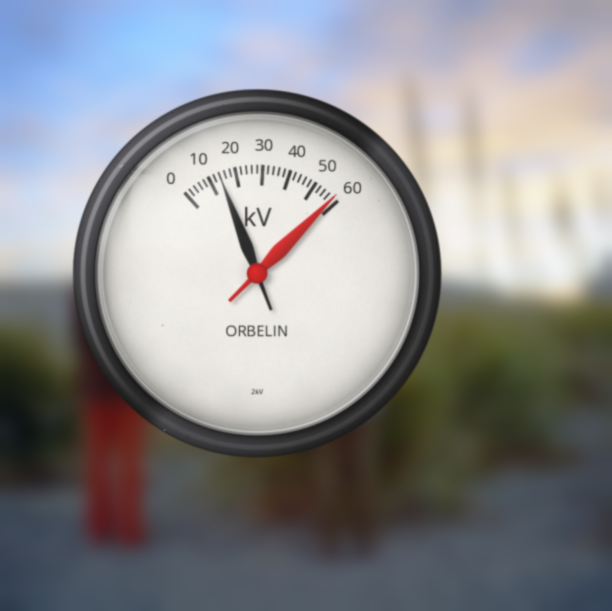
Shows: **58** kV
